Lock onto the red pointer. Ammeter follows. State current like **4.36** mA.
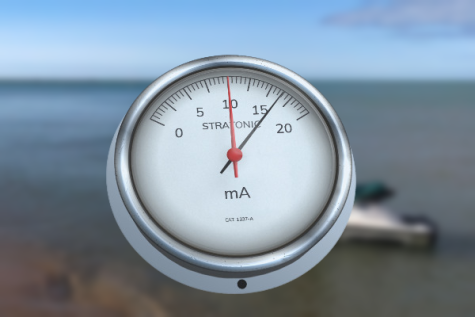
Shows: **10** mA
